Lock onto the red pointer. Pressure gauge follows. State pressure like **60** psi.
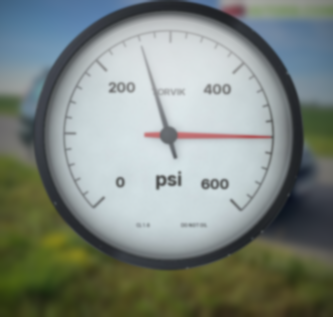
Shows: **500** psi
